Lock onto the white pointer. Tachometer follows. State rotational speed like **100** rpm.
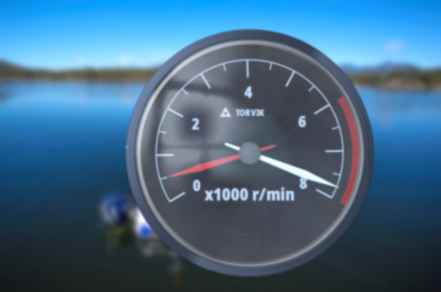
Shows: **7750** rpm
